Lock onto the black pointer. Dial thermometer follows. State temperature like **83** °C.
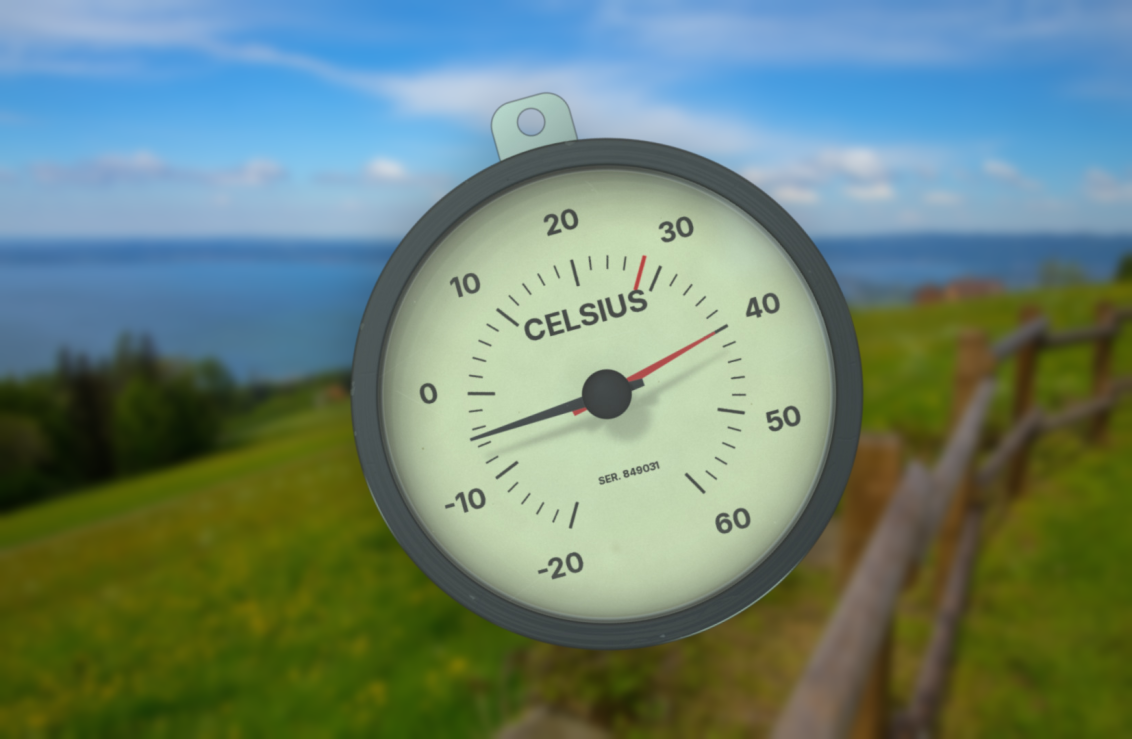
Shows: **-5** °C
